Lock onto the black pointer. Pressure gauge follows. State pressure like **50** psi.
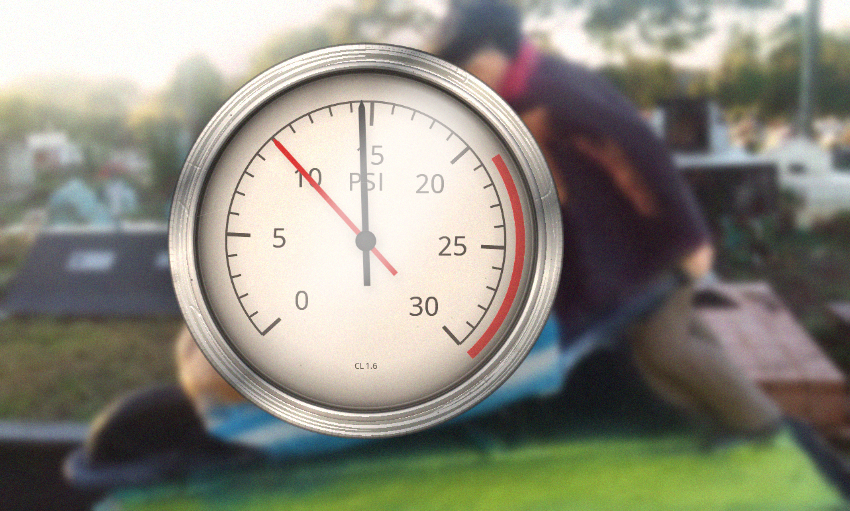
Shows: **14.5** psi
